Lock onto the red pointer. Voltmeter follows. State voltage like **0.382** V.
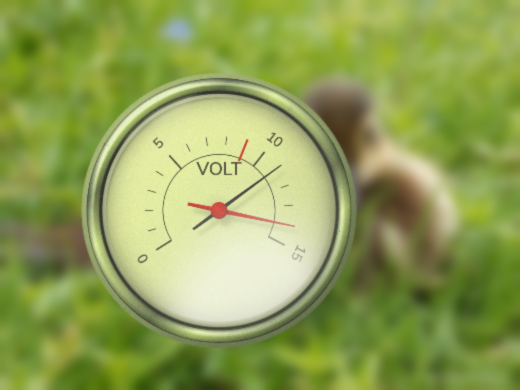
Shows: **14** V
